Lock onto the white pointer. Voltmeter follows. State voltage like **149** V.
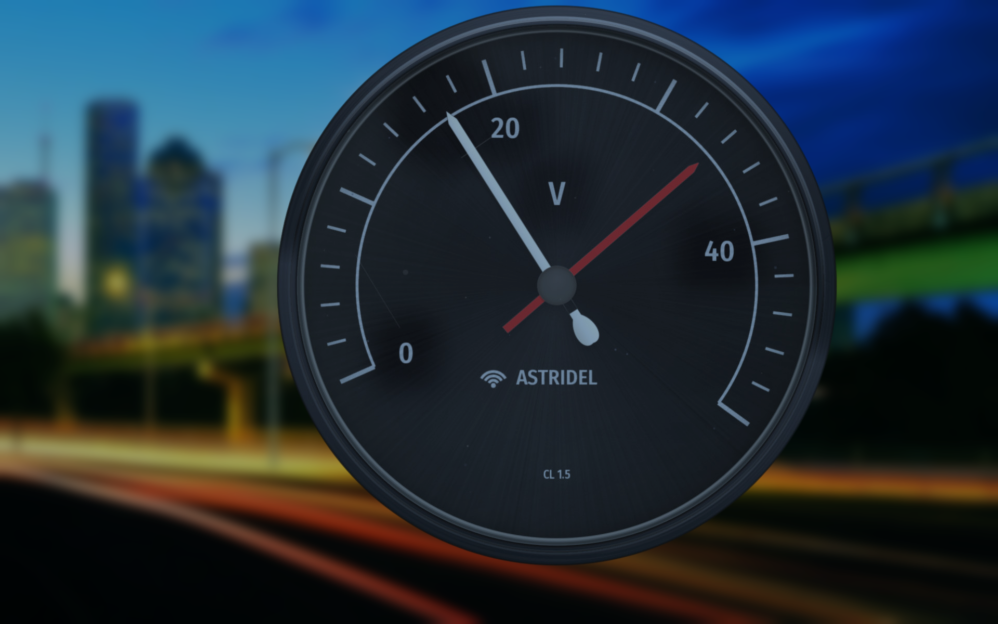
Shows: **17** V
